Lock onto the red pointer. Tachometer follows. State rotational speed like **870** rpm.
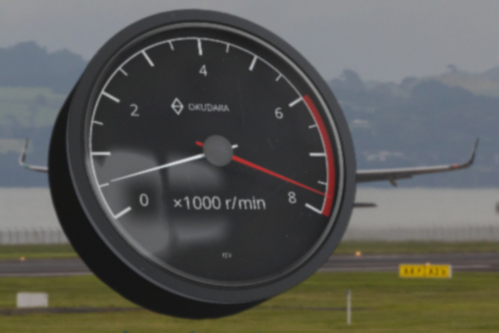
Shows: **7750** rpm
